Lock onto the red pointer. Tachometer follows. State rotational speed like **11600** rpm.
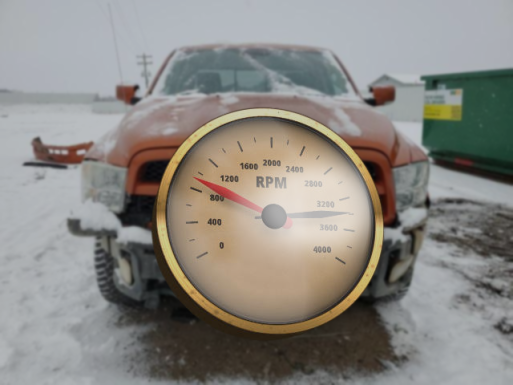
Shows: **900** rpm
